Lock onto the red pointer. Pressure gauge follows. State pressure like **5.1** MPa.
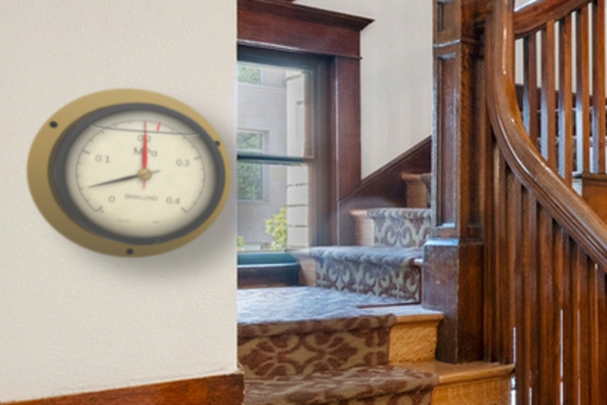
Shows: **0.2** MPa
